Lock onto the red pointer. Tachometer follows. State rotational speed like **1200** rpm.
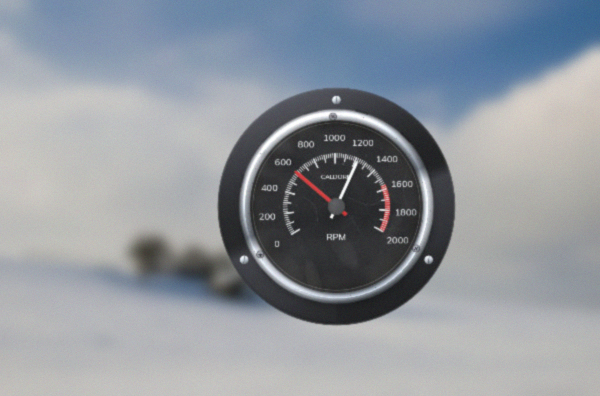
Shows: **600** rpm
